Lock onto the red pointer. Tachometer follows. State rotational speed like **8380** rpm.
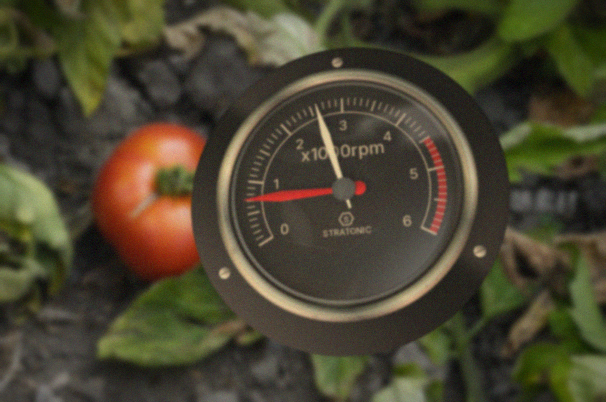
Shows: **700** rpm
